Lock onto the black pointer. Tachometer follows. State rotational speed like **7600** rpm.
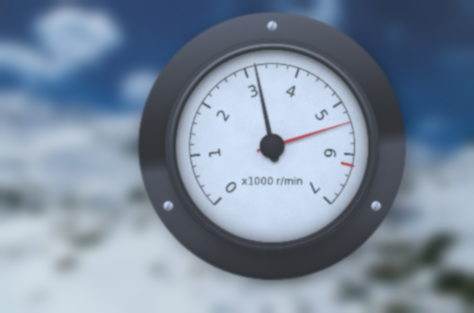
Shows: **3200** rpm
